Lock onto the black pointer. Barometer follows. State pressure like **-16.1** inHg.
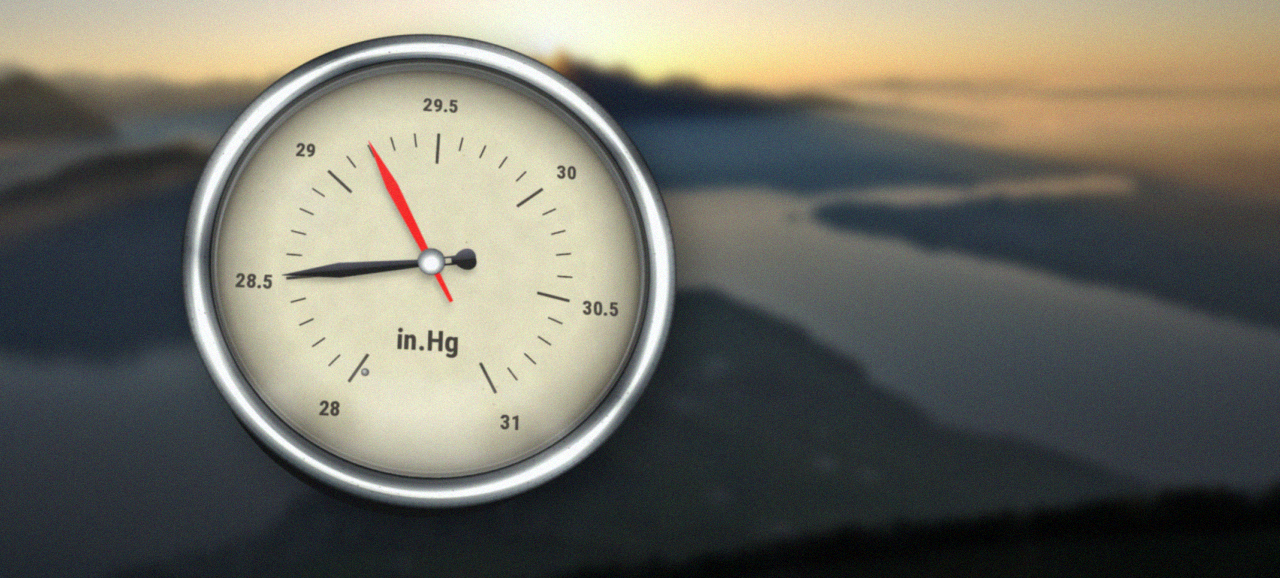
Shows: **28.5** inHg
